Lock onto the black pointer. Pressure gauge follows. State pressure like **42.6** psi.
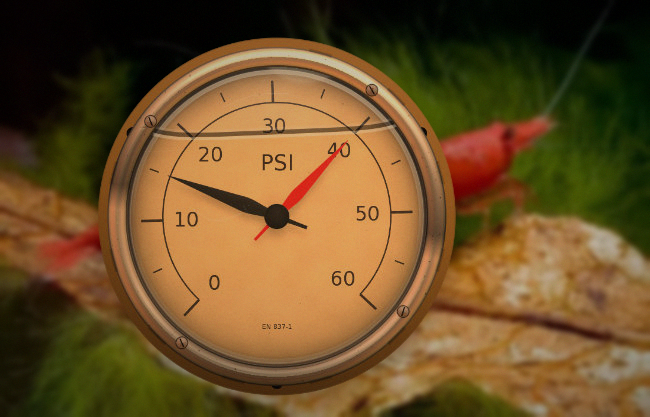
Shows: **15** psi
